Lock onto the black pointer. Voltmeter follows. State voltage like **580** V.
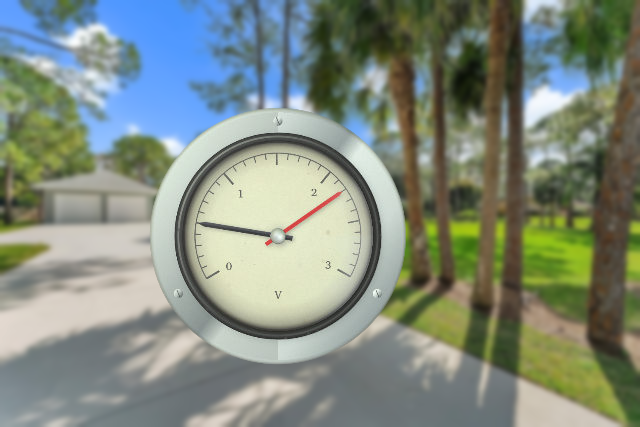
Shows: **0.5** V
